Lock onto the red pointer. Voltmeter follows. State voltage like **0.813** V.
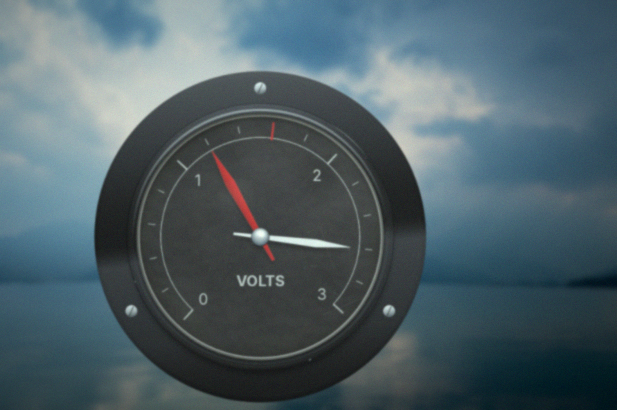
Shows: **1.2** V
